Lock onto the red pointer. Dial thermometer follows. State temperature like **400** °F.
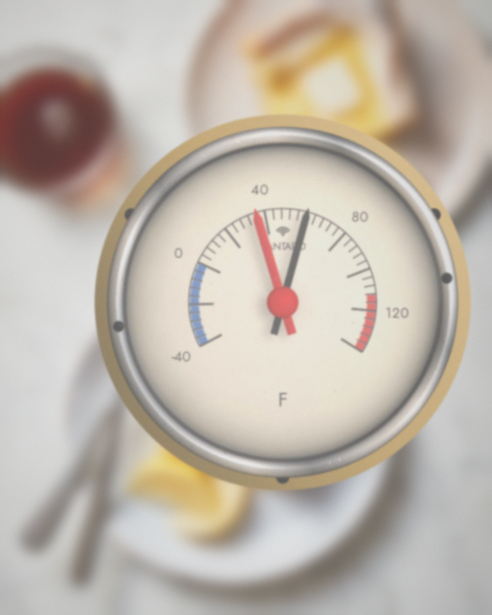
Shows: **36** °F
